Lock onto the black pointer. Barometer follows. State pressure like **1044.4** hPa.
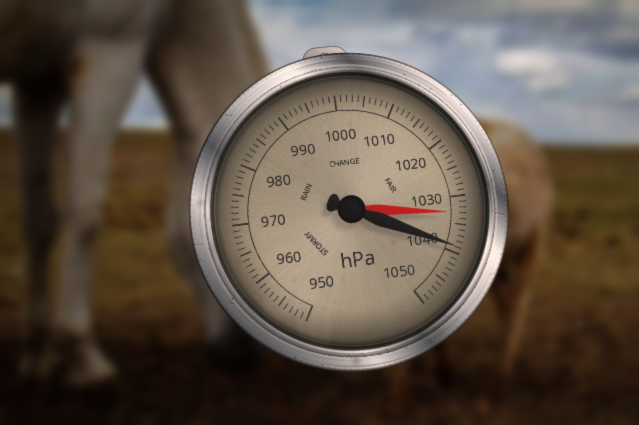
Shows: **1039** hPa
